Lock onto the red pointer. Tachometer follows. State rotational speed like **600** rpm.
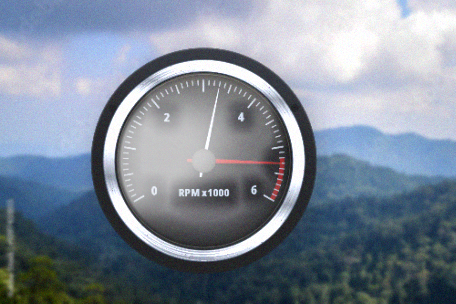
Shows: **5300** rpm
